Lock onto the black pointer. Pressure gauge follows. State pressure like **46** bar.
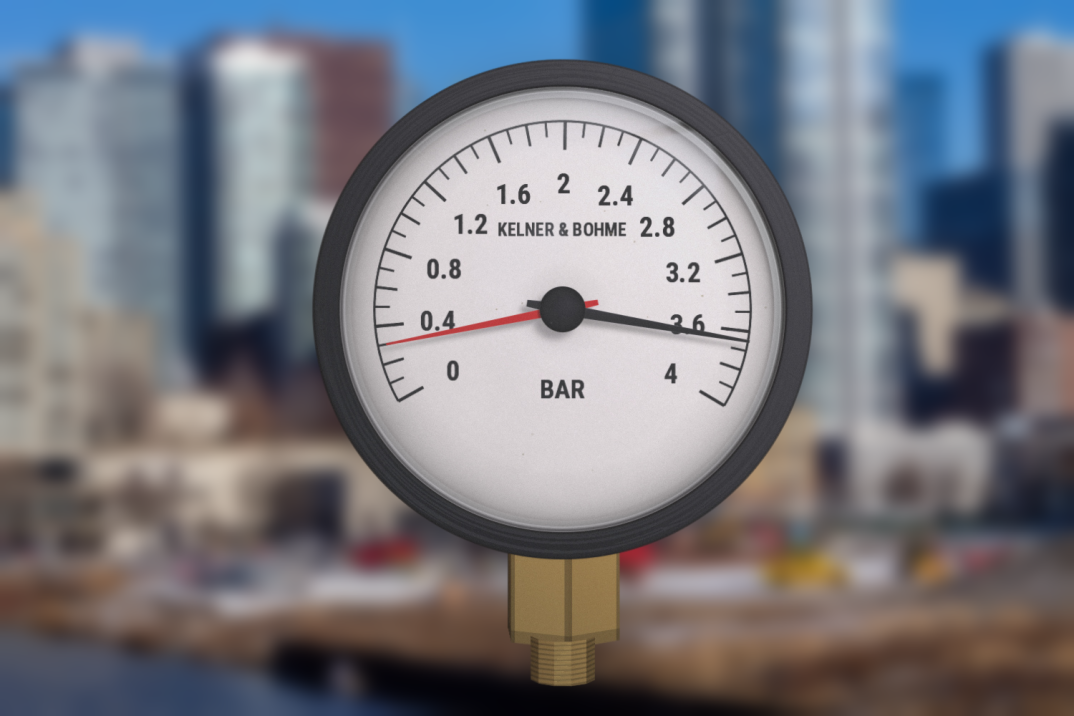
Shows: **3.65** bar
